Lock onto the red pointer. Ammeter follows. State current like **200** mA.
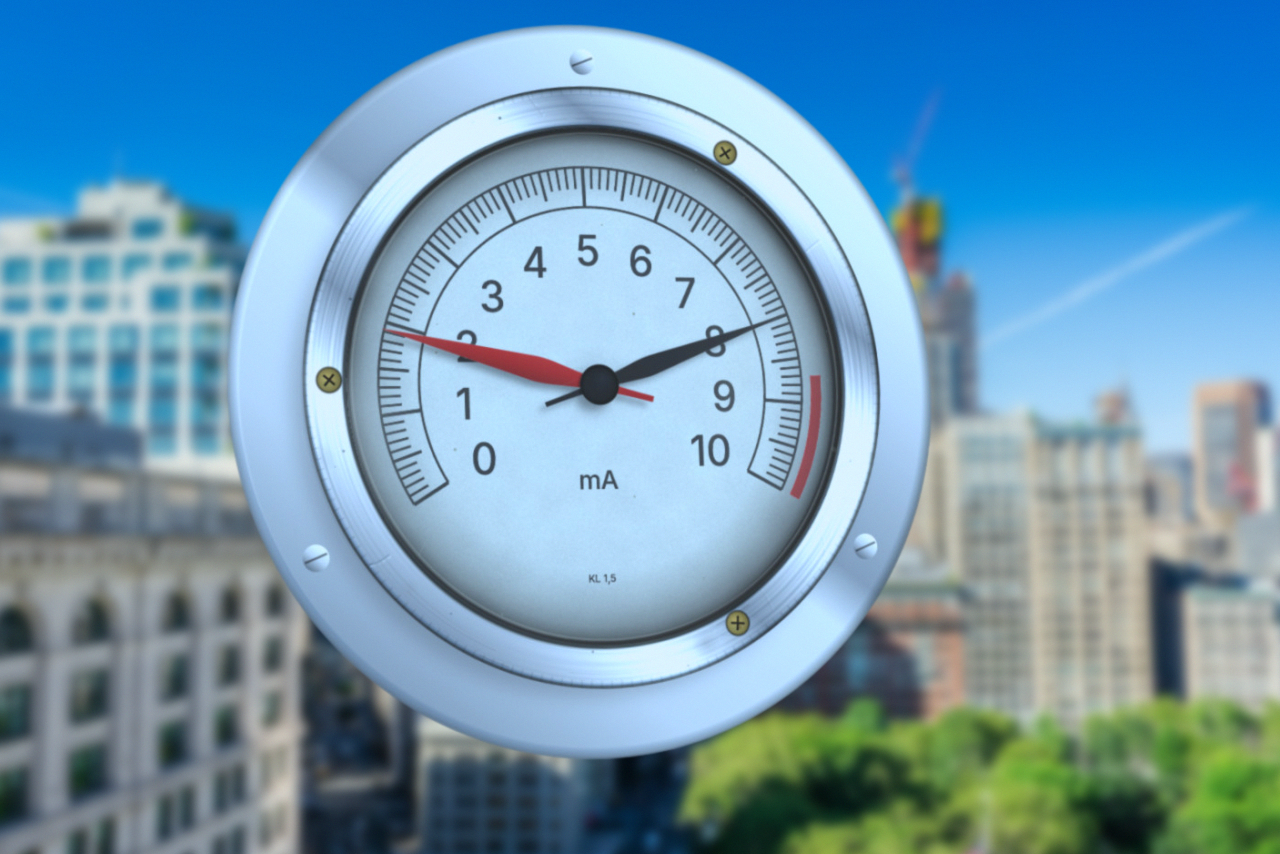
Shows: **1.9** mA
